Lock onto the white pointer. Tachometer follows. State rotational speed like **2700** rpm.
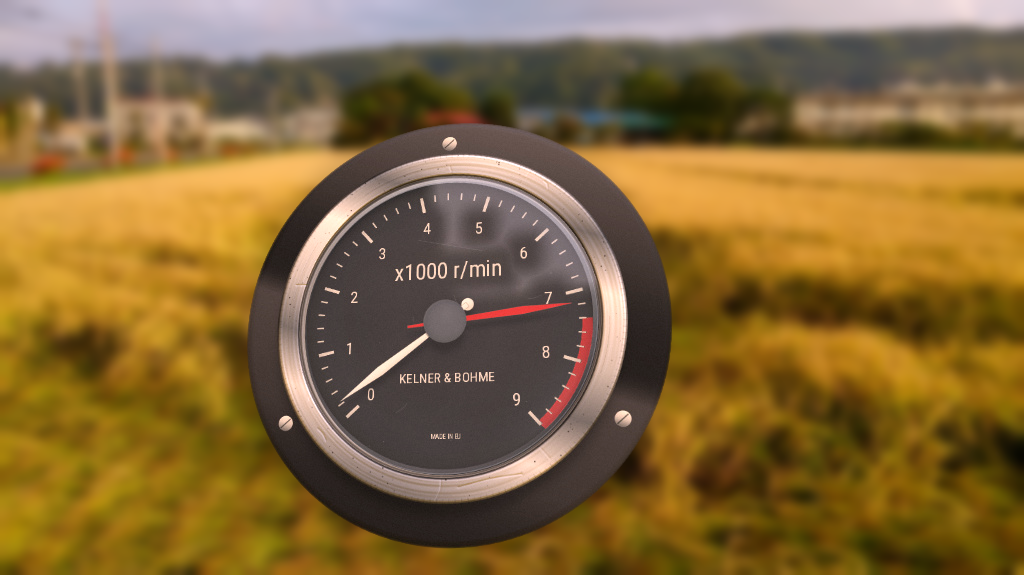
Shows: **200** rpm
